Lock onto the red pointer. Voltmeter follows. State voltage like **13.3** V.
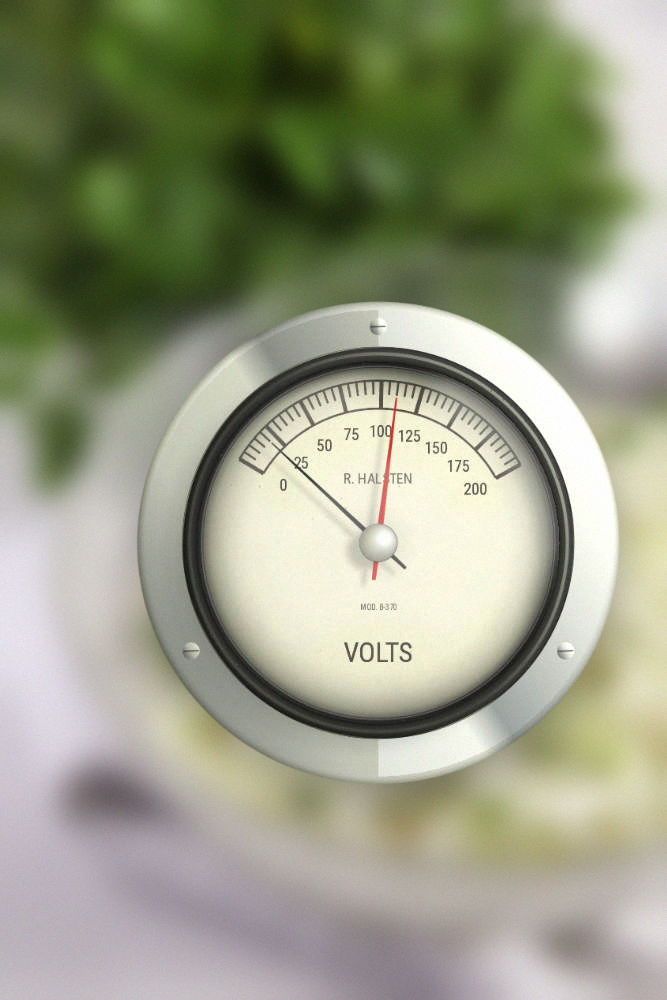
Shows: **110** V
